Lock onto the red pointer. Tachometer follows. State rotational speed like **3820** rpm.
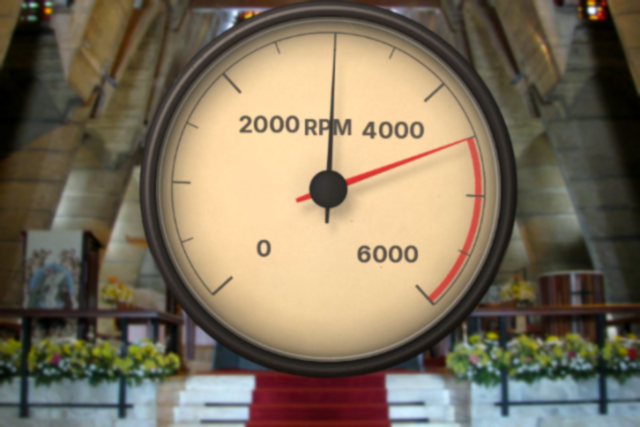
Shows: **4500** rpm
